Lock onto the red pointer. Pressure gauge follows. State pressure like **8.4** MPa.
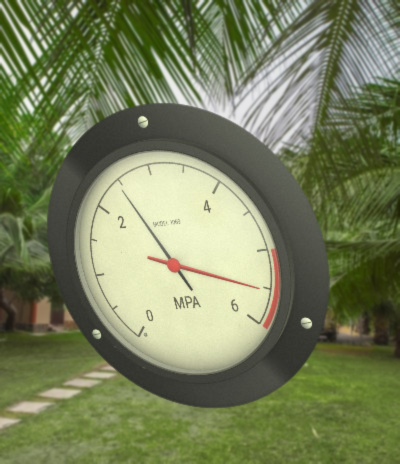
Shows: **5.5** MPa
